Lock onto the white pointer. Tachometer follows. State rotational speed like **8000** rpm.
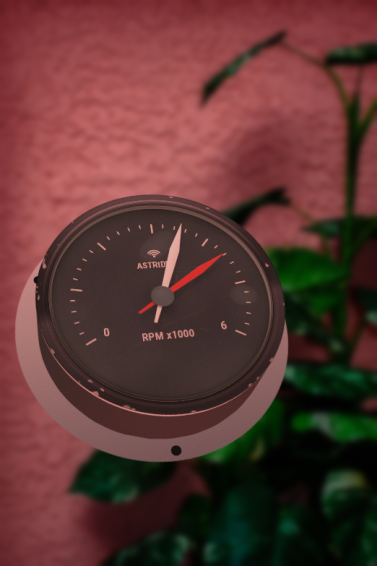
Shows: **3500** rpm
